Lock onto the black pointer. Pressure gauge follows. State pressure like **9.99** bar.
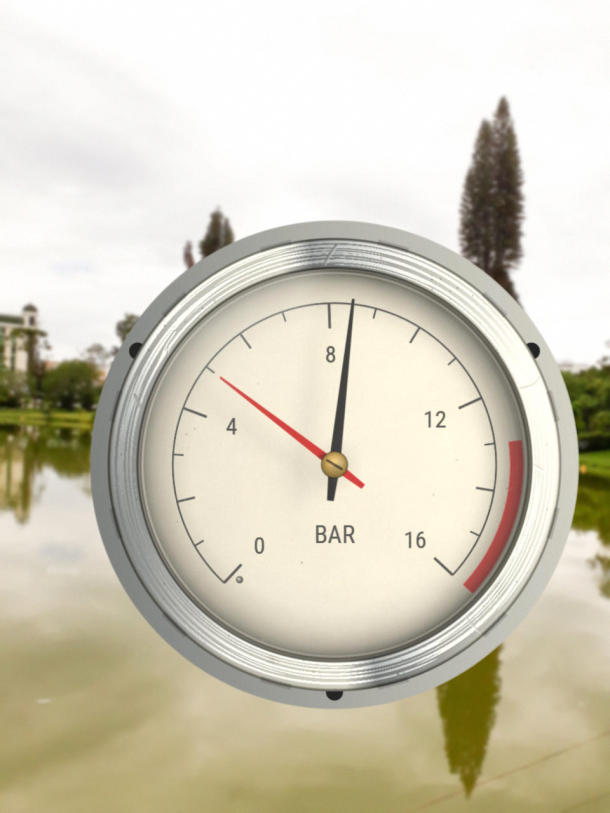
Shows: **8.5** bar
